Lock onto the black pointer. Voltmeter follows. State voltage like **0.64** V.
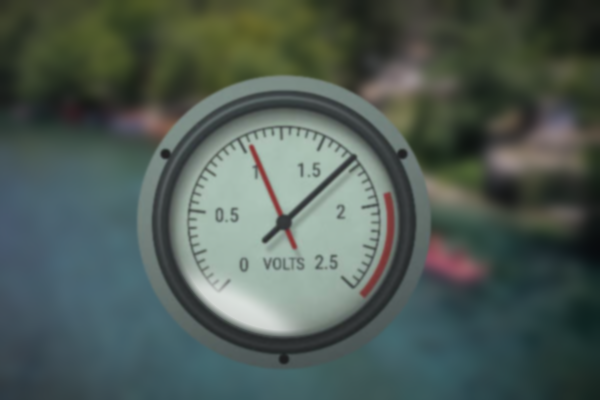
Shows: **1.7** V
